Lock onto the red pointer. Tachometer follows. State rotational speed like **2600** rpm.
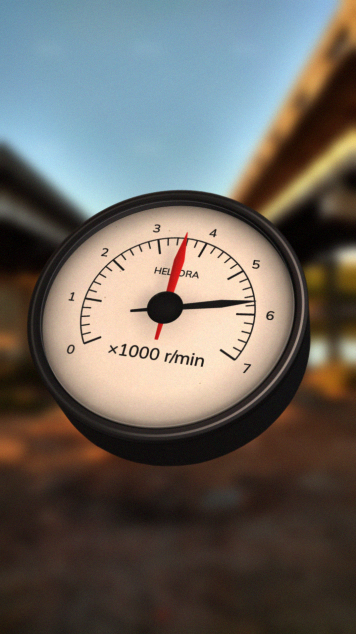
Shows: **3600** rpm
